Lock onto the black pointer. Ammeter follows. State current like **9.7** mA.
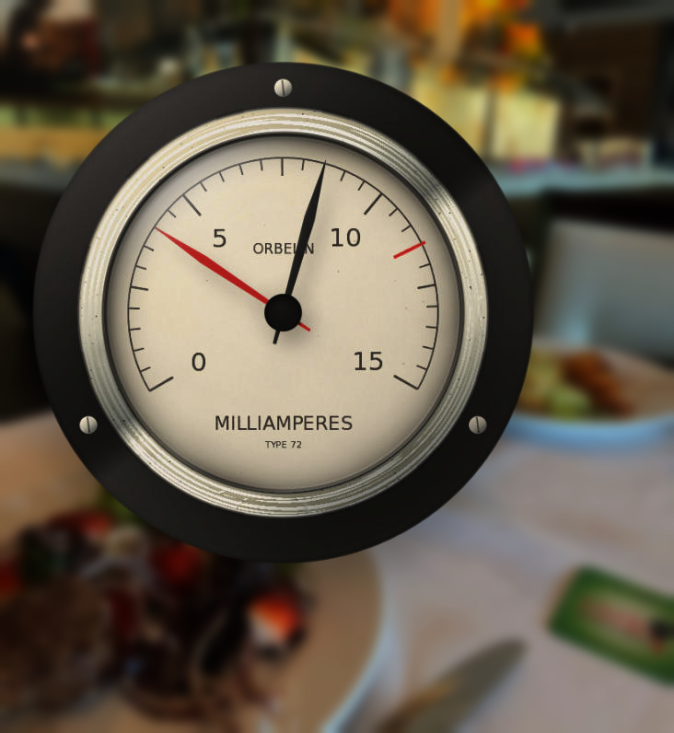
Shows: **8.5** mA
